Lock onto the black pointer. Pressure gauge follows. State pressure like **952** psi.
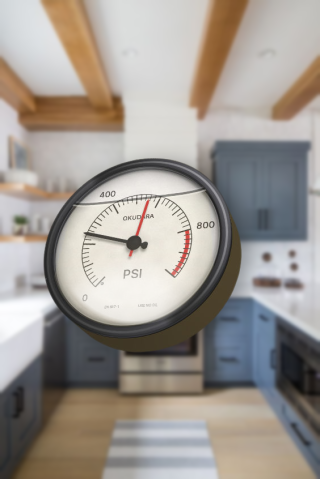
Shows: **240** psi
